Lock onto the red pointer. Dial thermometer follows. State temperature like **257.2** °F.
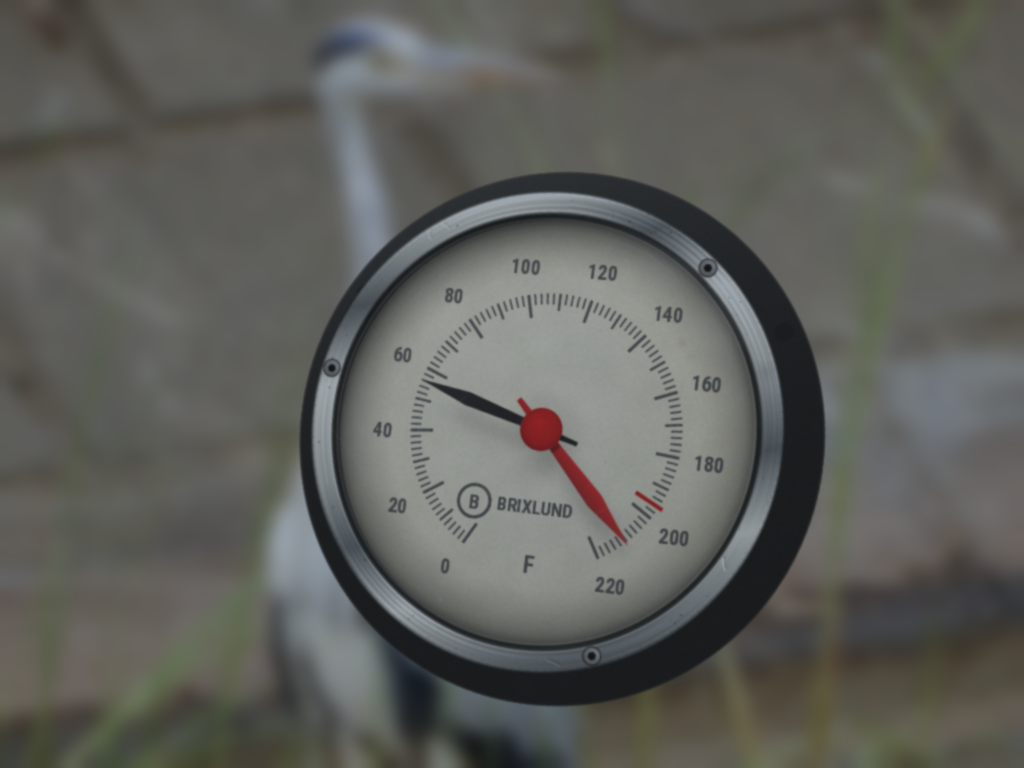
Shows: **210** °F
